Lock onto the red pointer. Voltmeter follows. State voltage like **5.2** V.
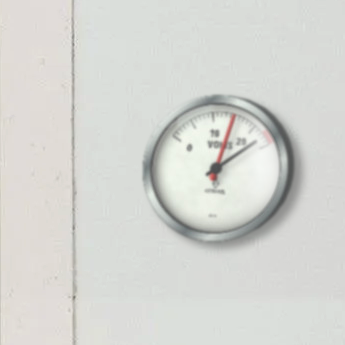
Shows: **15** V
